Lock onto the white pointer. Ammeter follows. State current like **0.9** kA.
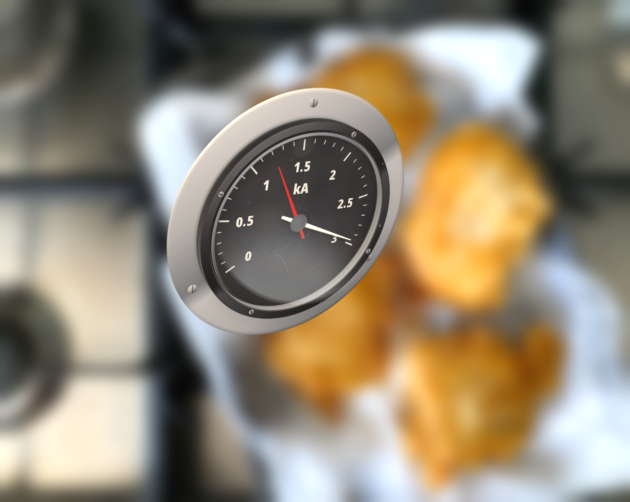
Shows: **2.95** kA
